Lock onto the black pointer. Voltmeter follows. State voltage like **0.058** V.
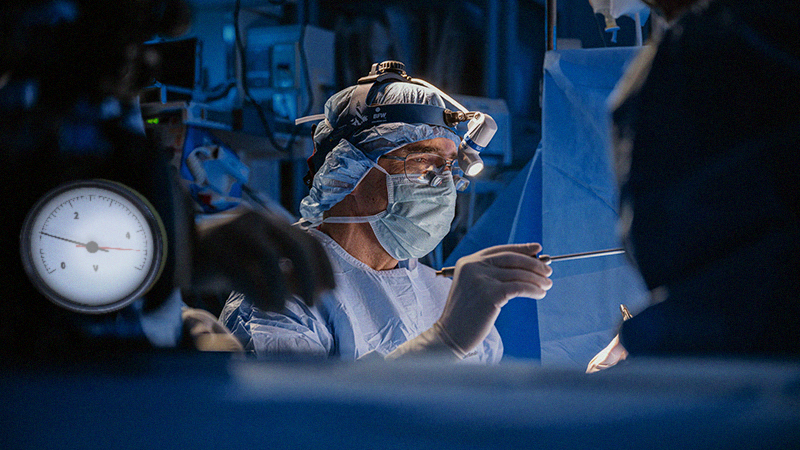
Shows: **1** V
